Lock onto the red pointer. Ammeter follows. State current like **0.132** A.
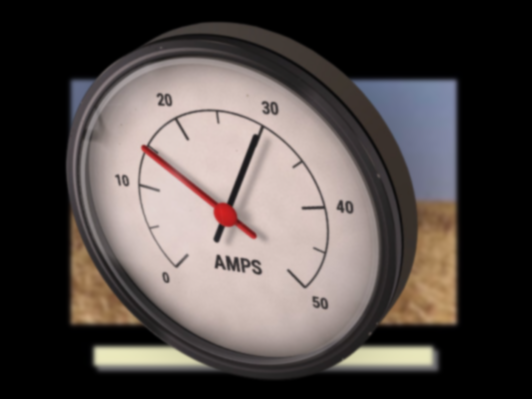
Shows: **15** A
